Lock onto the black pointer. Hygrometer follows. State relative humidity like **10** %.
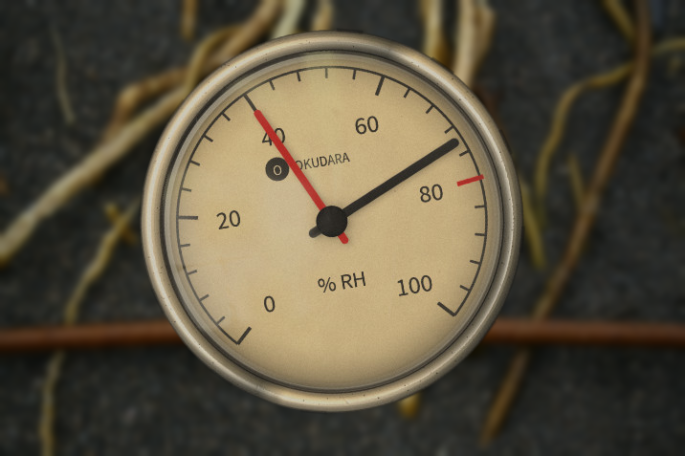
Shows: **74** %
